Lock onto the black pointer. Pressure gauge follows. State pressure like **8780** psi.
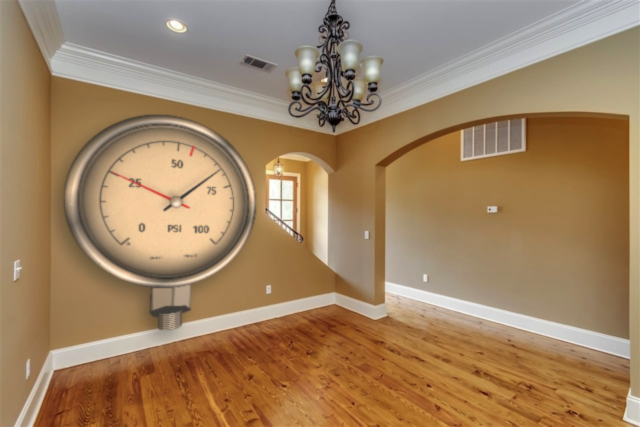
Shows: **67.5** psi
